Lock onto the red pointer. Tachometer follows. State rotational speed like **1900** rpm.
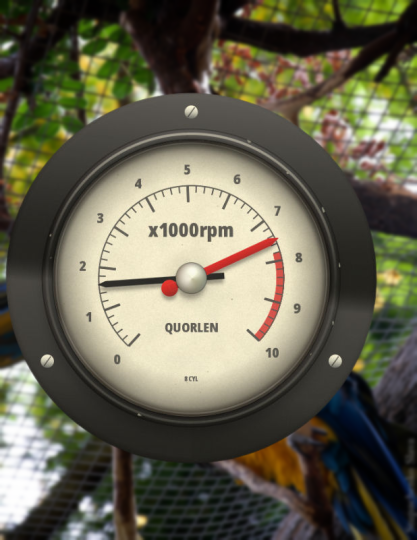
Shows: **7500** rpm
